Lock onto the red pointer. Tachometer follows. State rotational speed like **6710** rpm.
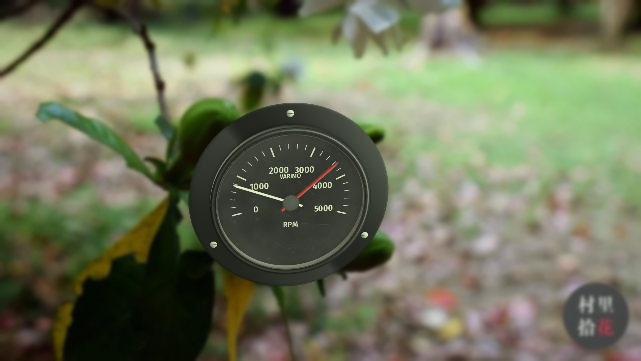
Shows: **3600** rpm
